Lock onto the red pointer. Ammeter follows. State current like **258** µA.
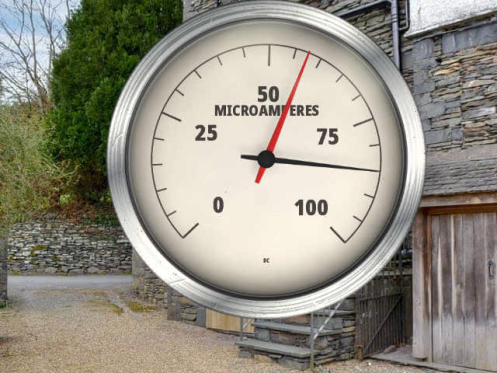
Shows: **57.5** µA
